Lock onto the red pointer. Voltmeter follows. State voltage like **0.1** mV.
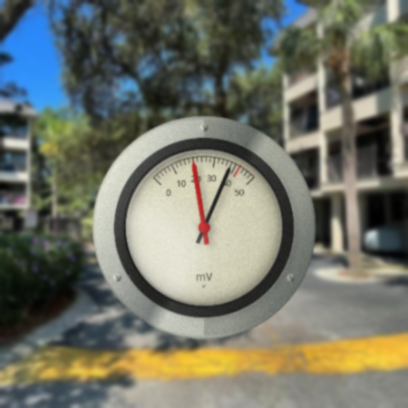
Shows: **20** mV
